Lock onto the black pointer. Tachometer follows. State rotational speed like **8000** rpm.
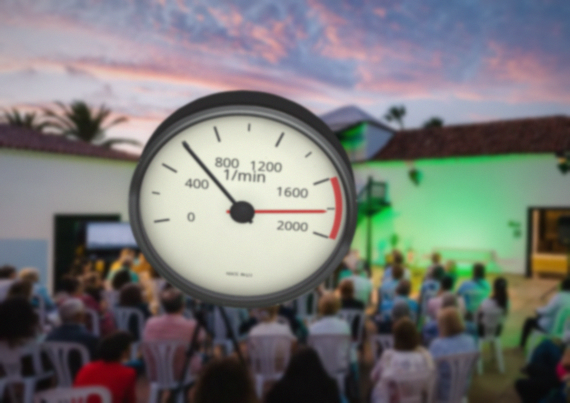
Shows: **600** rpm
